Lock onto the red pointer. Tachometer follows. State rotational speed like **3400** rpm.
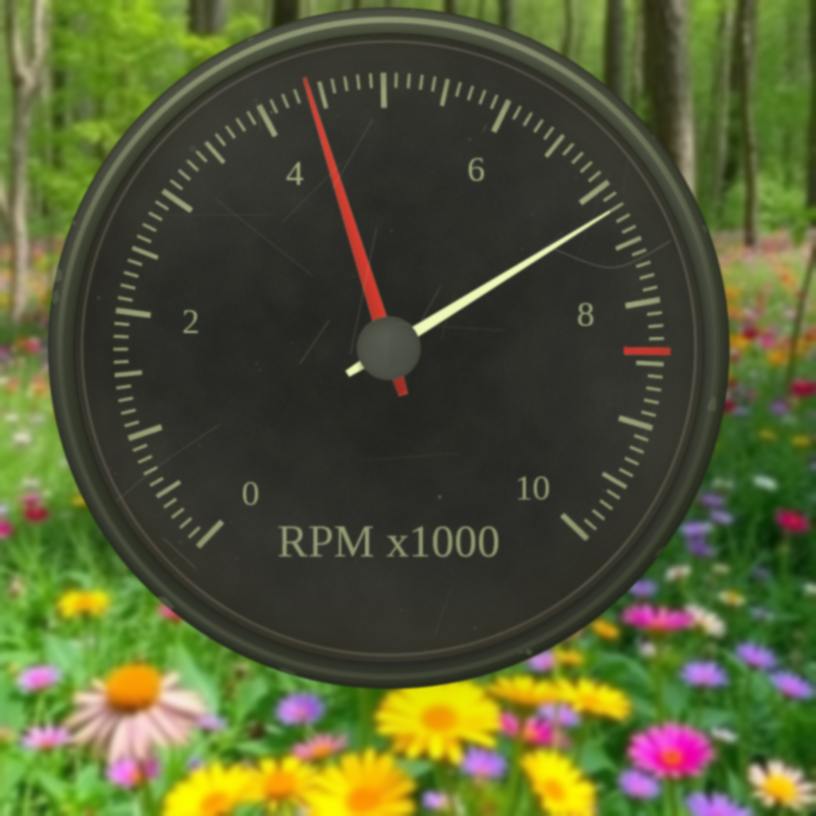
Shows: **4400** rpm
